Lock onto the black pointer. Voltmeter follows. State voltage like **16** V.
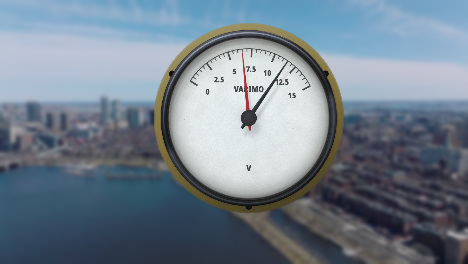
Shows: **11.5** V
